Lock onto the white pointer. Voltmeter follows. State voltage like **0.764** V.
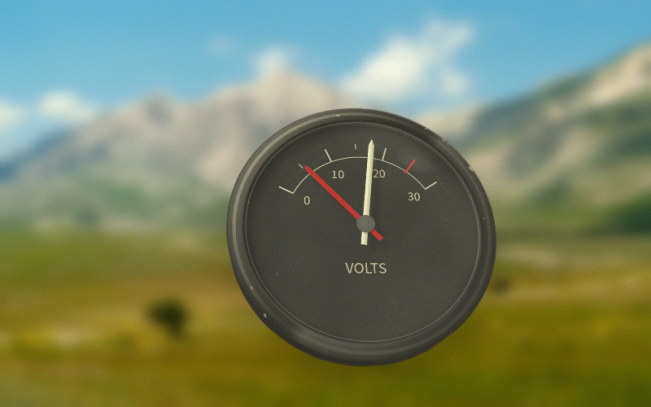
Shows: **17.5** V
